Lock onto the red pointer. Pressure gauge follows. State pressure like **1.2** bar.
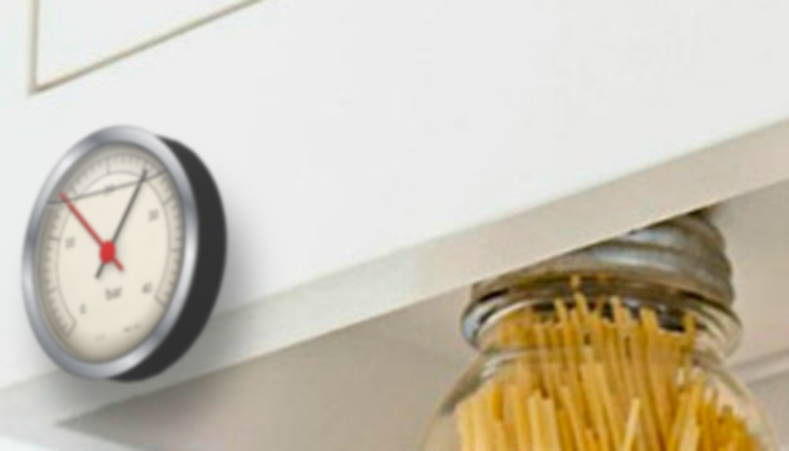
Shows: **14** bar
